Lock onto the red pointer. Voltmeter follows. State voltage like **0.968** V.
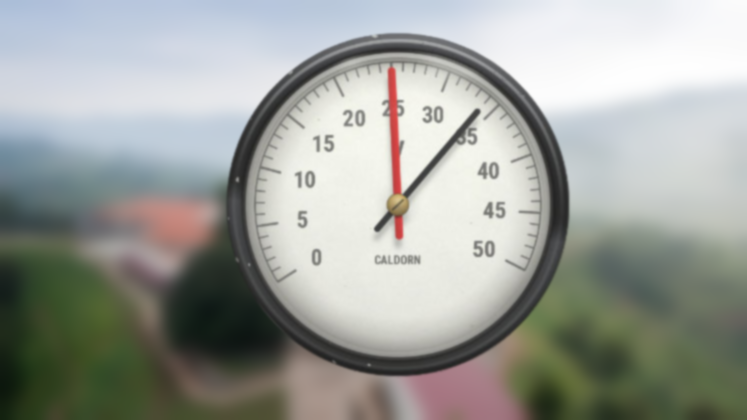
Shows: **25** V
